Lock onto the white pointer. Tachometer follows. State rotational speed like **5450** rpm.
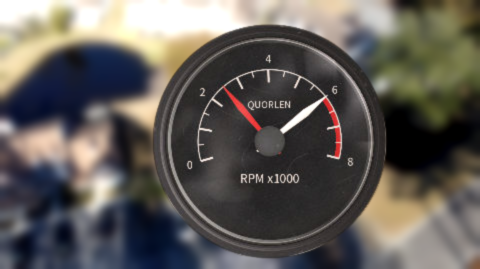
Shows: **6000** rpm
